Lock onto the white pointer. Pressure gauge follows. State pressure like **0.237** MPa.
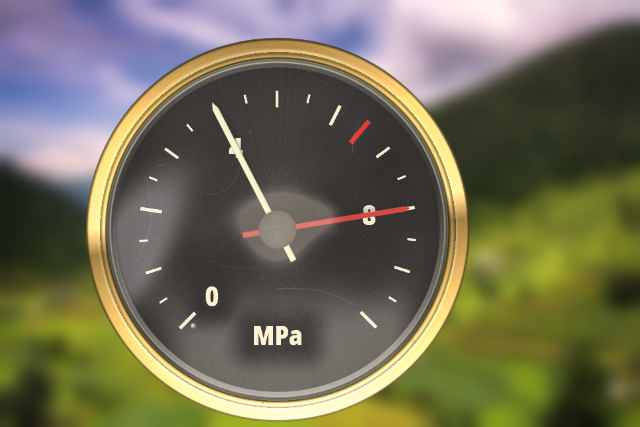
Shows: **4** MPa
